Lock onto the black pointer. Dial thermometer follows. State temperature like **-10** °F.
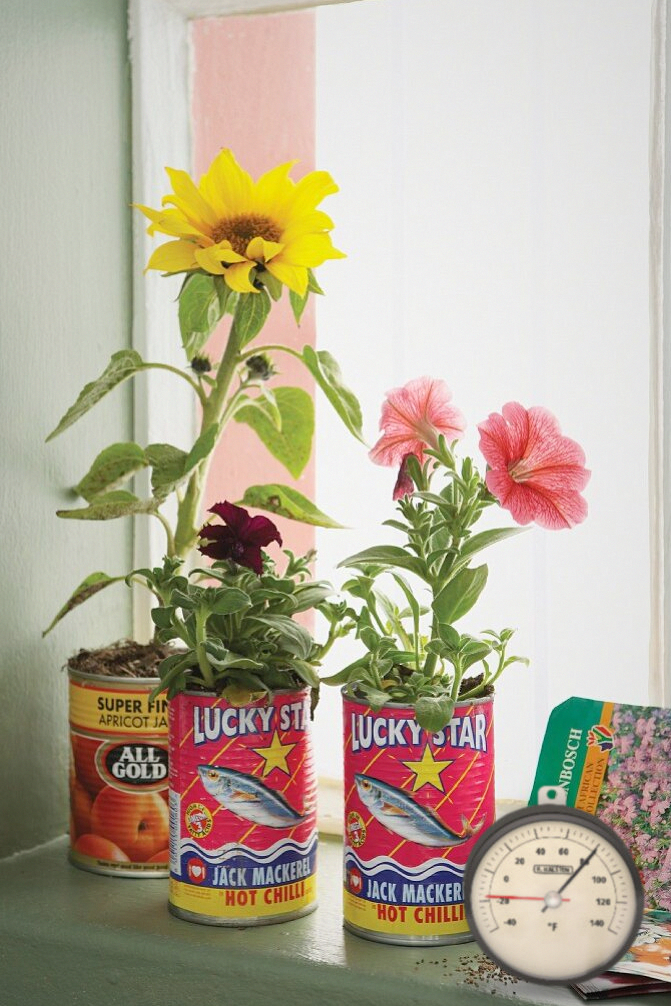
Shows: **80** °F
